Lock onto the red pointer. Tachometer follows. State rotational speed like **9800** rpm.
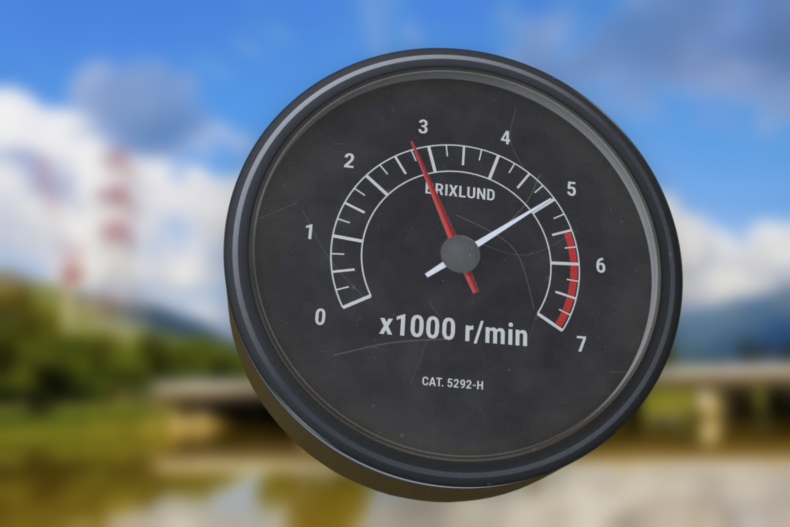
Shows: **2750** rpm
